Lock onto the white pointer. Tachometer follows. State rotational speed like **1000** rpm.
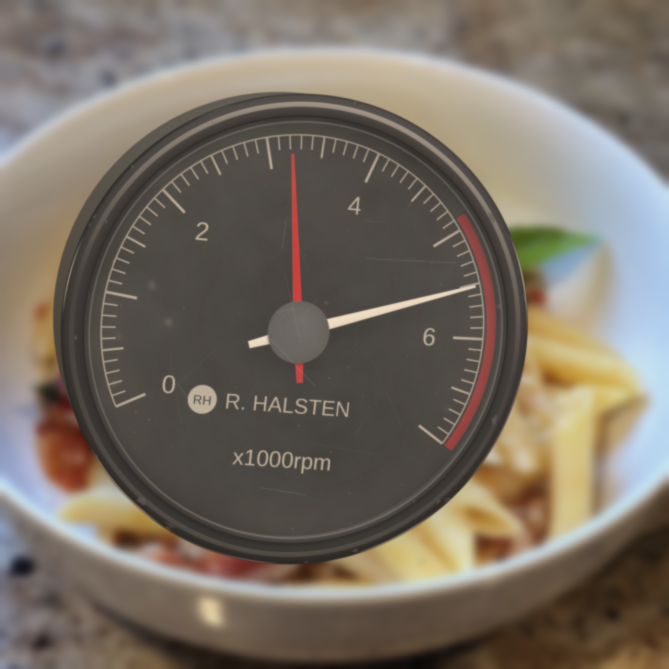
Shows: **5500** rpm
